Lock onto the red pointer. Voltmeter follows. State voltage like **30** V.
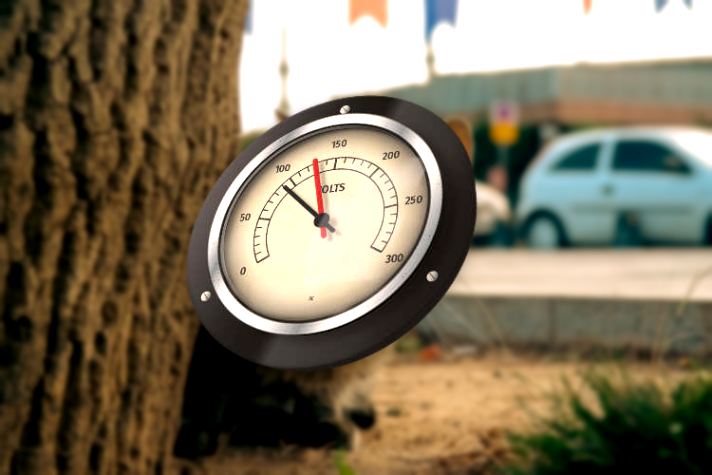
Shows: **130** V
